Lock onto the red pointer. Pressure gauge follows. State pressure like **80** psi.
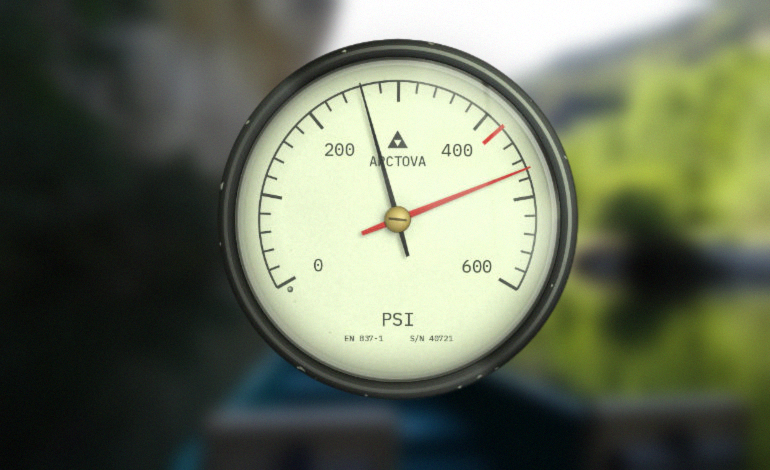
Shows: **470** psi
